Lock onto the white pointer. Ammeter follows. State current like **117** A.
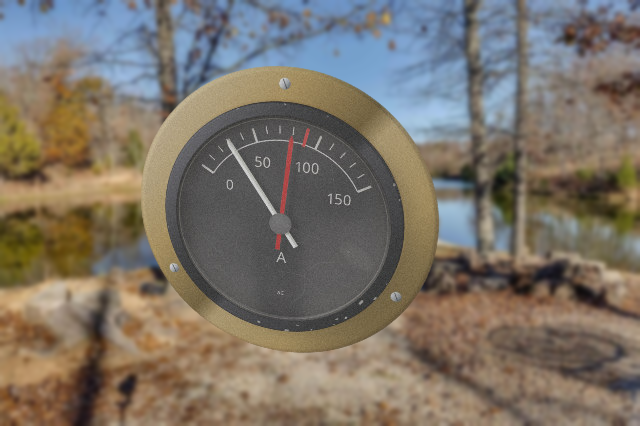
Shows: **30** A
